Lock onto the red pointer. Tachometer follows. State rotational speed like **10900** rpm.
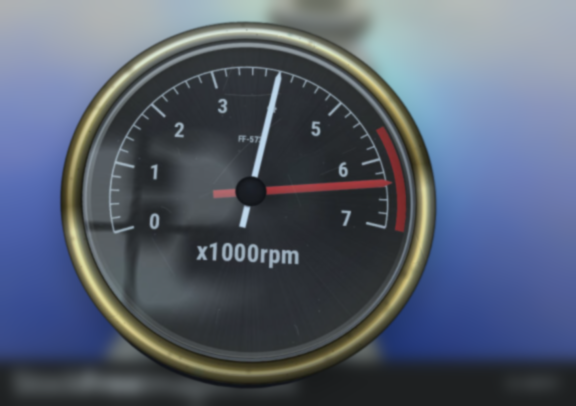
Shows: **6400** rpm
